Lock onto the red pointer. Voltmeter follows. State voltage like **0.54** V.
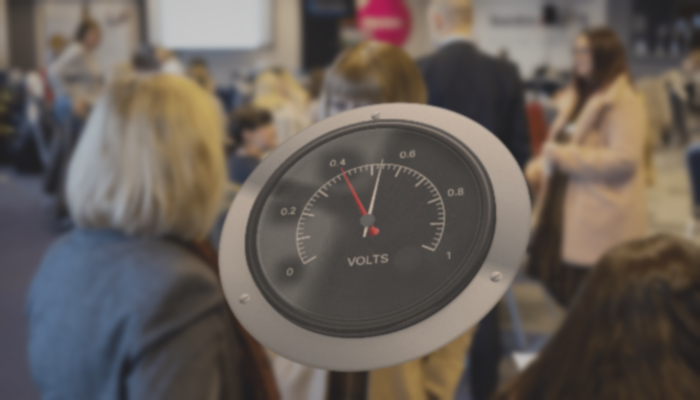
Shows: **0.4** V
